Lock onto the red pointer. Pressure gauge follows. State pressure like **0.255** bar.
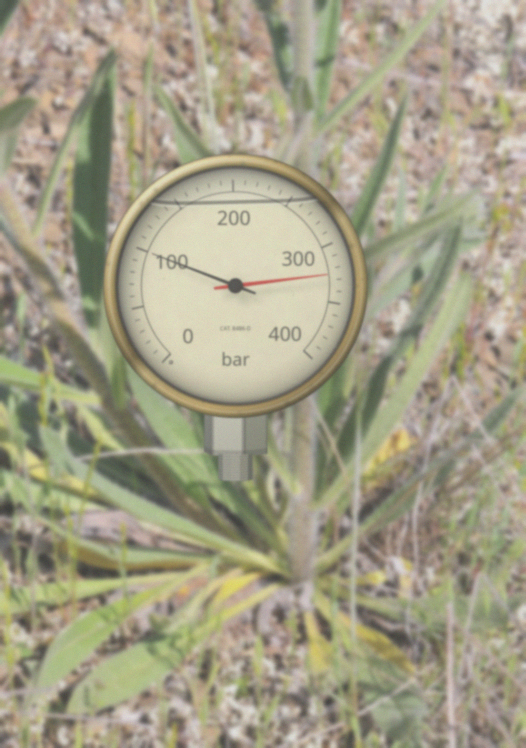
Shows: **325** bar
